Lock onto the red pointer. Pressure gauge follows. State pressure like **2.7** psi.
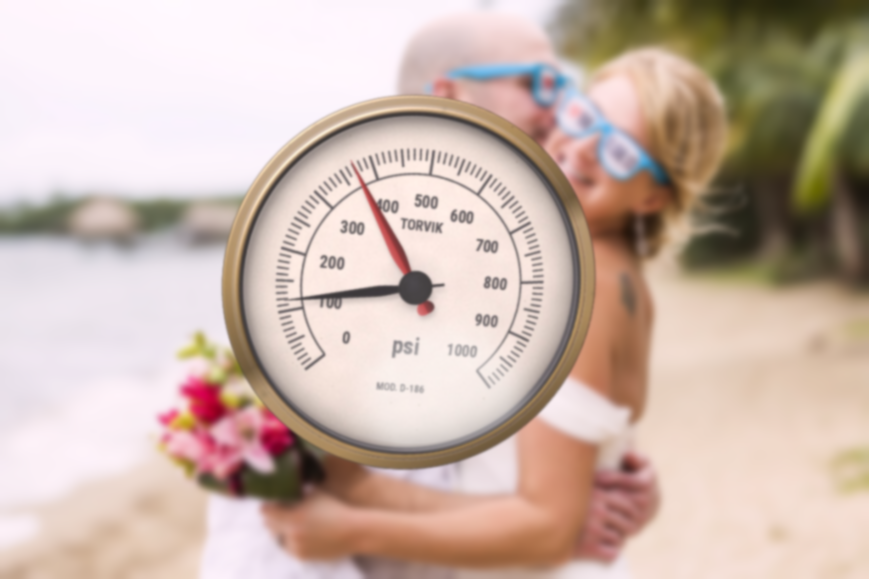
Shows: **370** psi
